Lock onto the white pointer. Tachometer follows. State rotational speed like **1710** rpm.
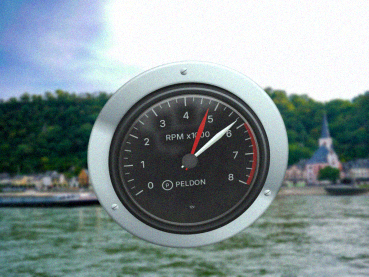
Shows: **5750** rpm
